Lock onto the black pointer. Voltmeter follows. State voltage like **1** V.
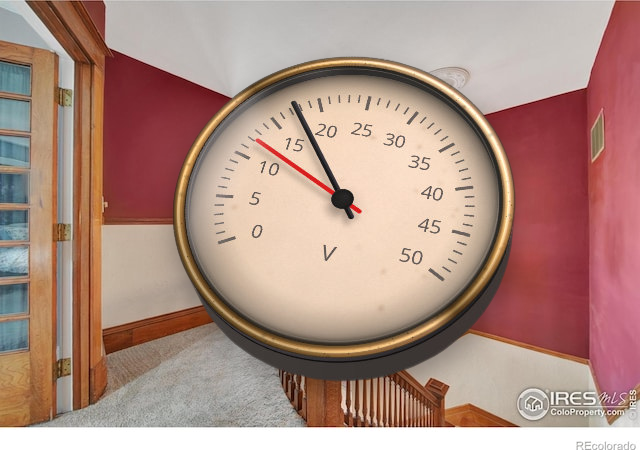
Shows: **17.5** V
